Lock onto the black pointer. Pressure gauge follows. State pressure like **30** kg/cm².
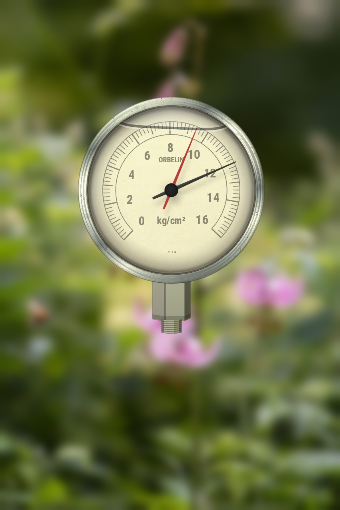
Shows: **12** kg/cm²
